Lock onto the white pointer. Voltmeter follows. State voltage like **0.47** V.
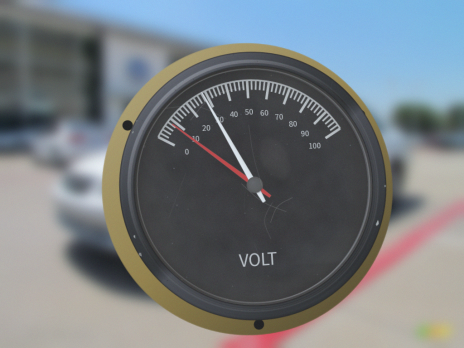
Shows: **28** V
